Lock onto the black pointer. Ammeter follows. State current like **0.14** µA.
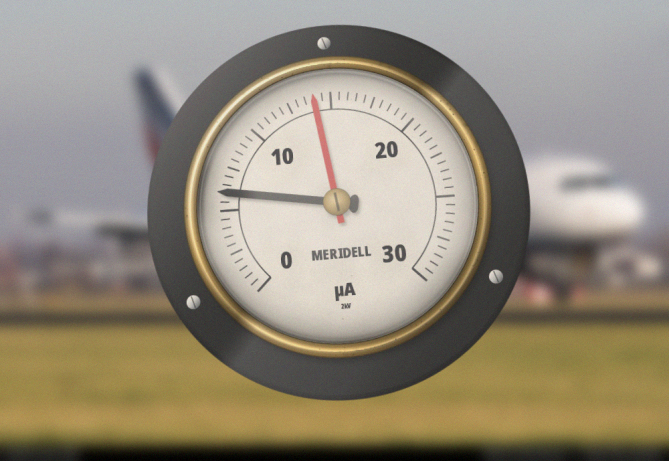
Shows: **6** µA
